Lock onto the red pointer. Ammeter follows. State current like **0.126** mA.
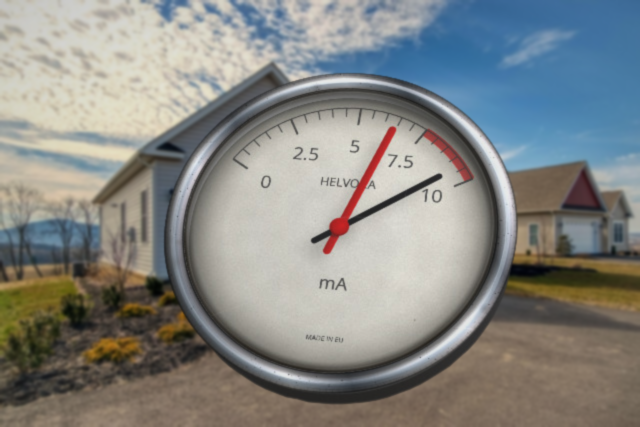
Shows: **6.5** mA
